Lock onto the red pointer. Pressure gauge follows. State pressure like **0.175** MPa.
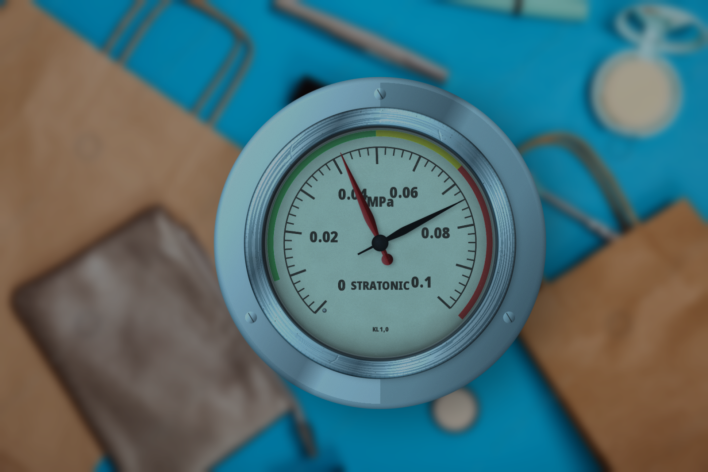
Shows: **0.042** MPa
